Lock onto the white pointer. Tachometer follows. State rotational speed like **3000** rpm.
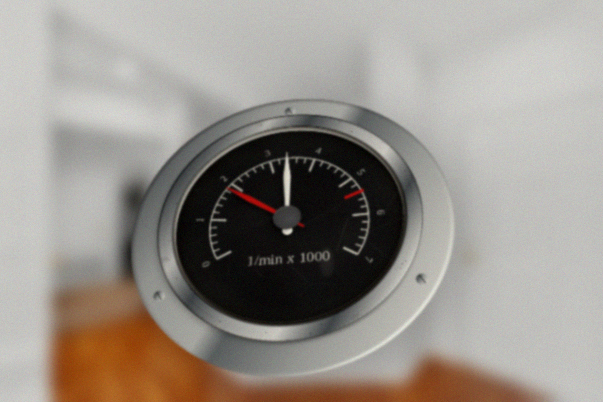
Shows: **3400** rpm
